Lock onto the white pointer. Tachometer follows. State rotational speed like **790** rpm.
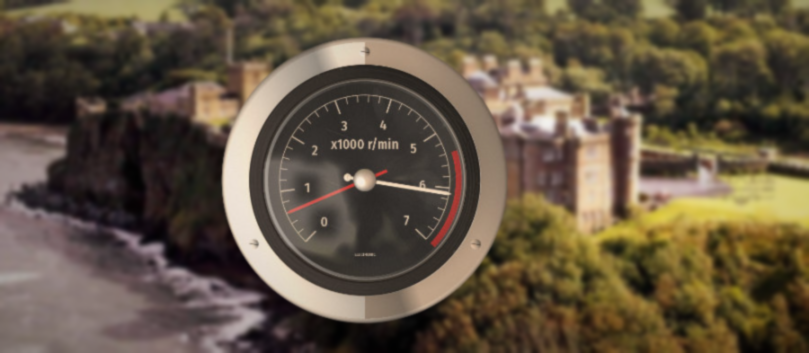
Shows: **6100** rpm
